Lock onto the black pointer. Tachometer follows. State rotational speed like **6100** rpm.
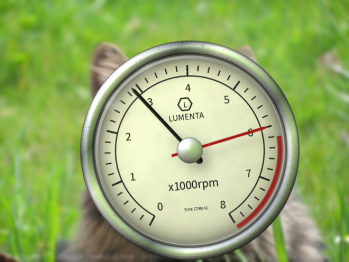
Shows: **2900** rpm
